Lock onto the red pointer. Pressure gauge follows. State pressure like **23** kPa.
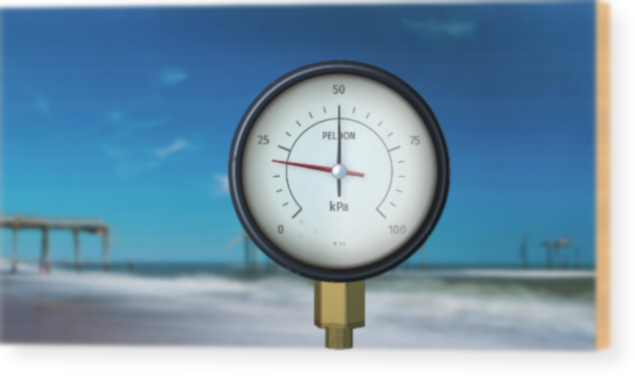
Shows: **20** kPa
